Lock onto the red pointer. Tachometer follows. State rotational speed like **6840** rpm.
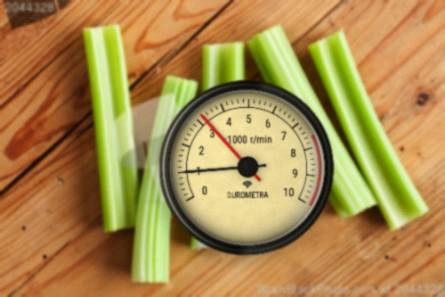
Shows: **3200** rpm
